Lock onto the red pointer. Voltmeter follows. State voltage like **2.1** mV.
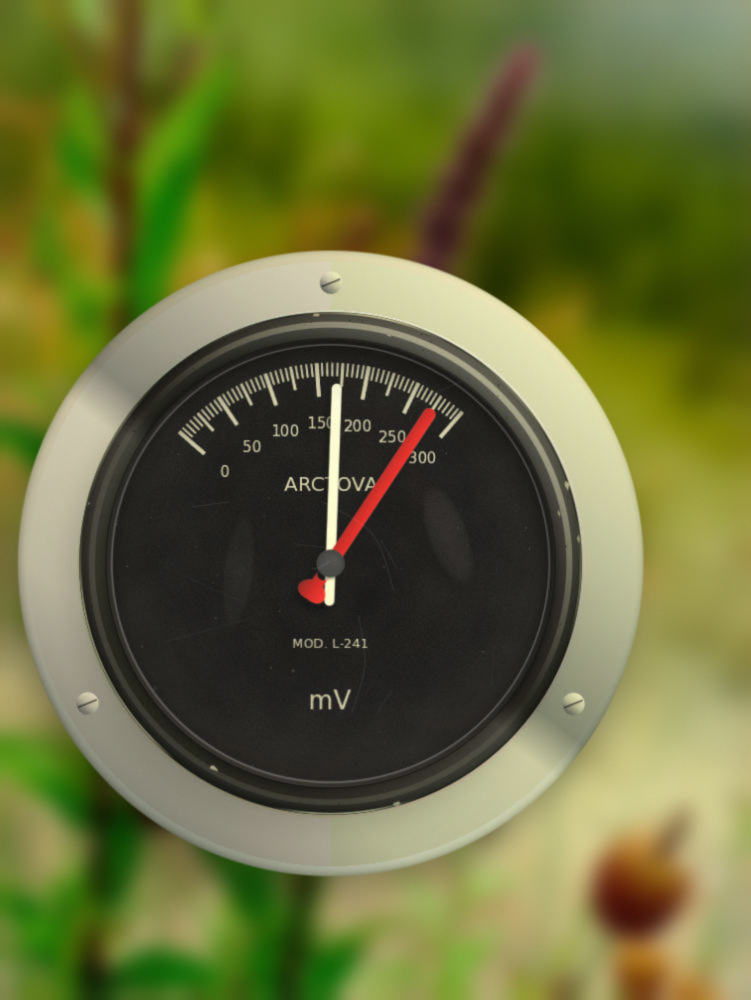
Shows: **275** mV
